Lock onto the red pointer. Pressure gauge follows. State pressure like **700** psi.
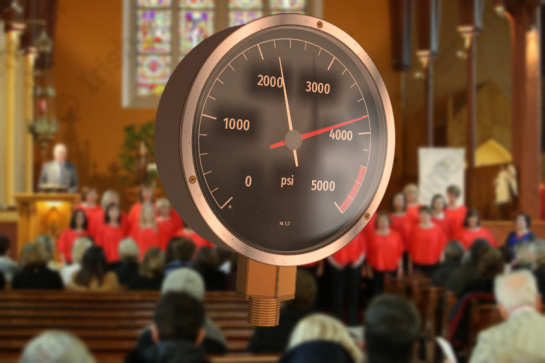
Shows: **3800** psi
